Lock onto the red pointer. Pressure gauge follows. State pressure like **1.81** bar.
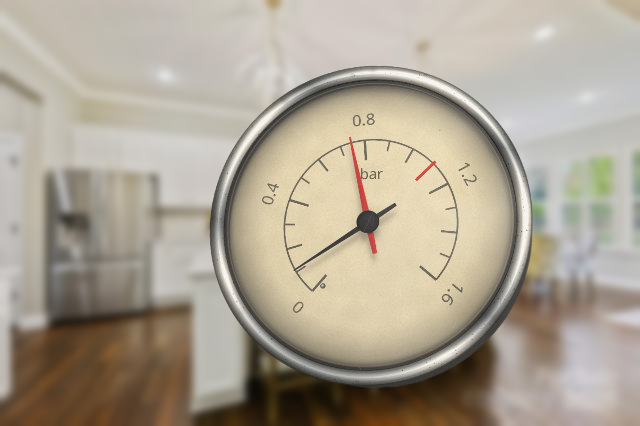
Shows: **0.75** bar
